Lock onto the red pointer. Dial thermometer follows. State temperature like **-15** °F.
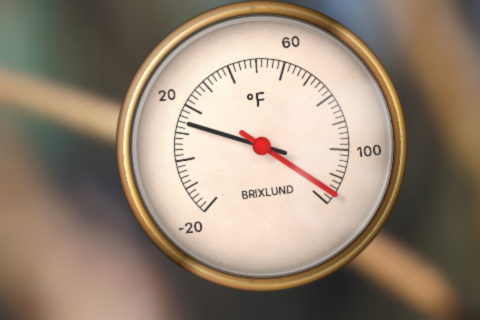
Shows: **116** °F
